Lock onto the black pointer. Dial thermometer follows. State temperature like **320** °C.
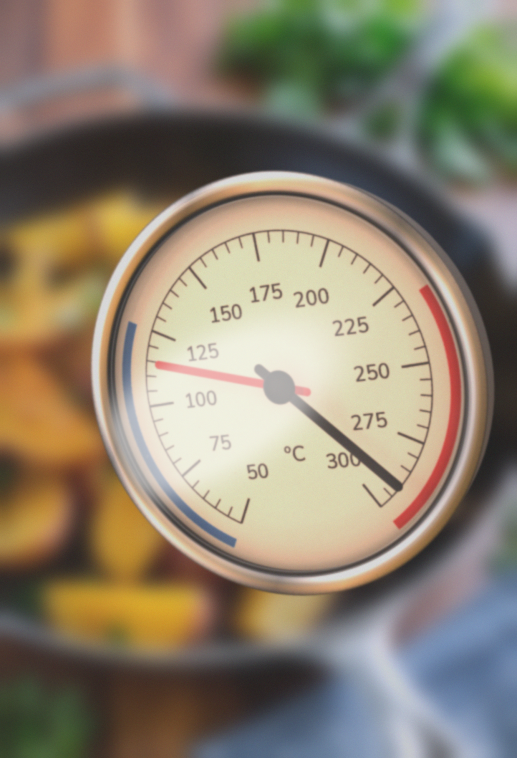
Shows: **290** °C
